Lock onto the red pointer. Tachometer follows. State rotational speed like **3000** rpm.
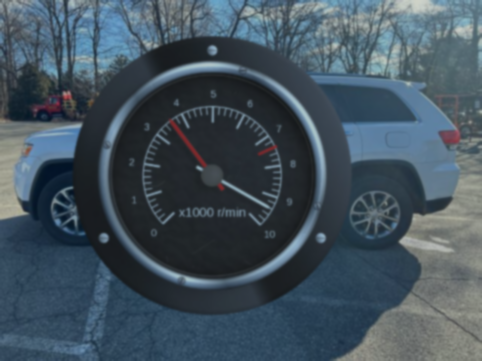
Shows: **3600** rpm
